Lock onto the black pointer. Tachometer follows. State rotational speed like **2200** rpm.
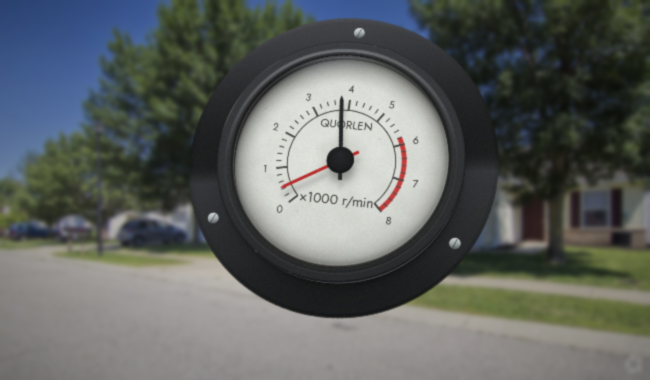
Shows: **3800** rpm
